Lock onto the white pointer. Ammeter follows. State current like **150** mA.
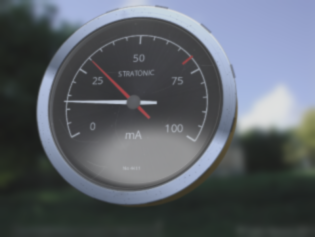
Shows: **12.5** mA
